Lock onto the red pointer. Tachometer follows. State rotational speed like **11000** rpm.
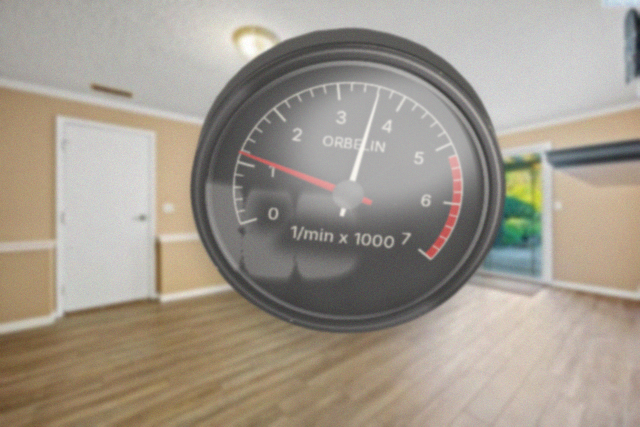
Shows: **1200** rpm
